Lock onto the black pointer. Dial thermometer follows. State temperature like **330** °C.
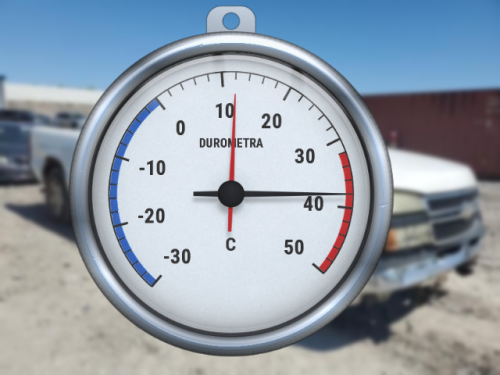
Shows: **38** °C
